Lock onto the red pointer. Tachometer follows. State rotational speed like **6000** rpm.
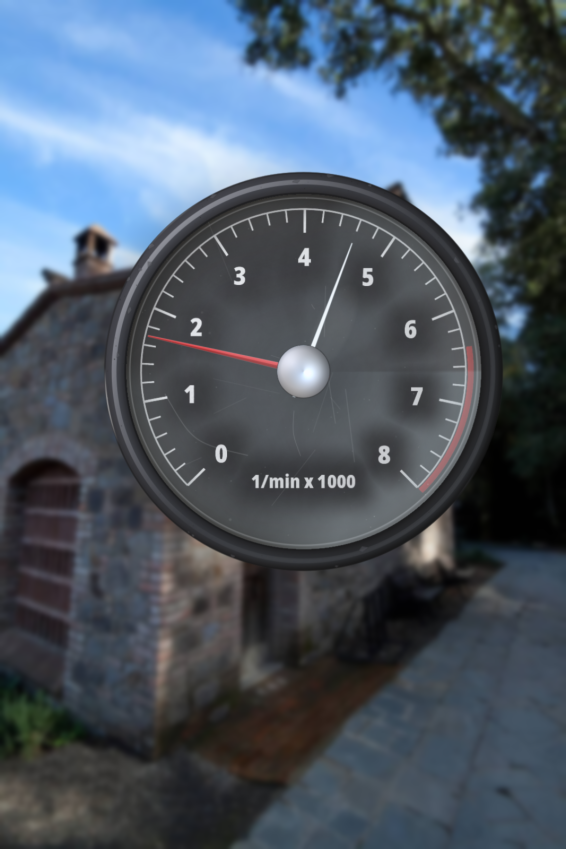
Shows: **1700** rpm
